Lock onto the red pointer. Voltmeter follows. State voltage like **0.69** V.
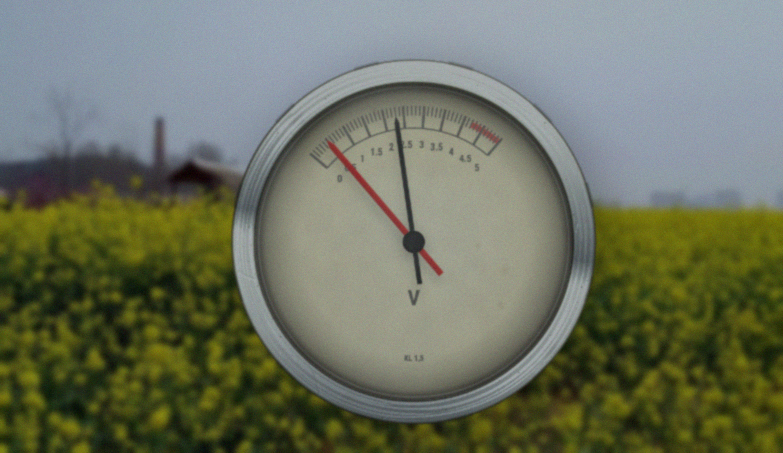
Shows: **0.5** V
